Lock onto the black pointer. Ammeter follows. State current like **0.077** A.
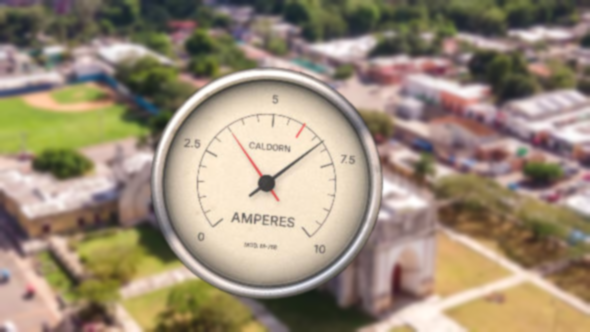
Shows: **6.75** A
